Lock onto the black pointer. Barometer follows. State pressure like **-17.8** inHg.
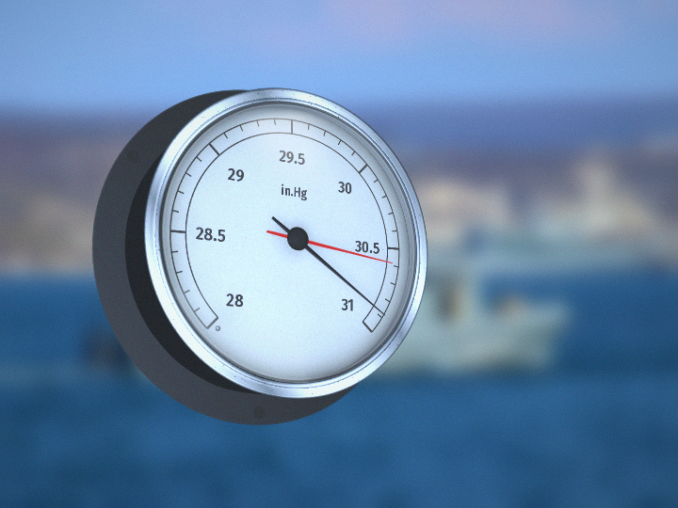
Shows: **30.9** inHg
